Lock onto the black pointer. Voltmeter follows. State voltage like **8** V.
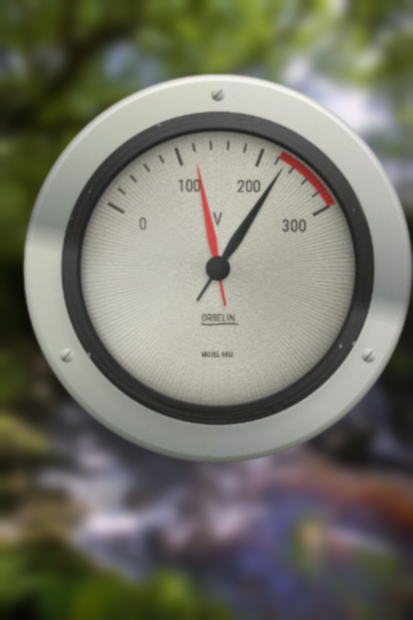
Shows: **230** V
